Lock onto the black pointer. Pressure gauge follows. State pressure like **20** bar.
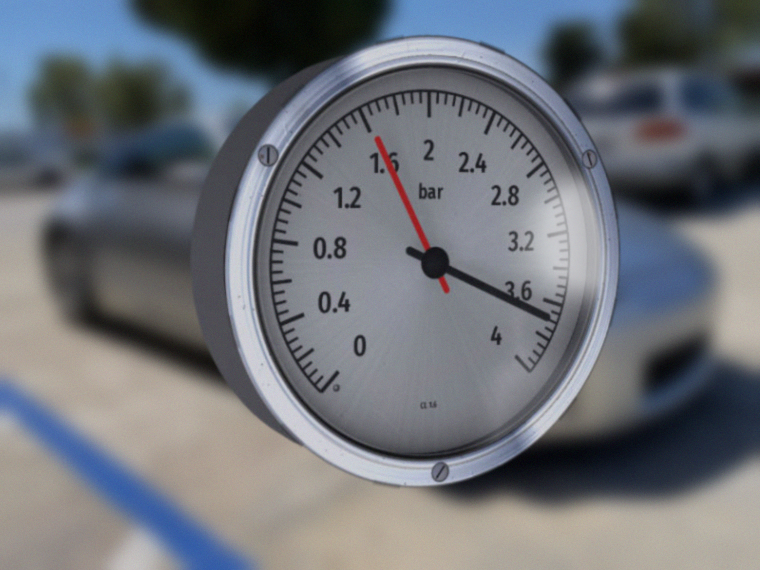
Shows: **3.7** bar
